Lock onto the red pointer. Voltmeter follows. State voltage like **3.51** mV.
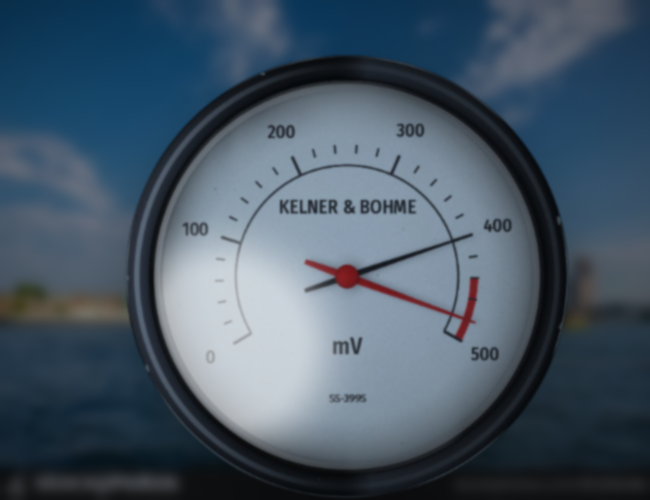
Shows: **480** mV
